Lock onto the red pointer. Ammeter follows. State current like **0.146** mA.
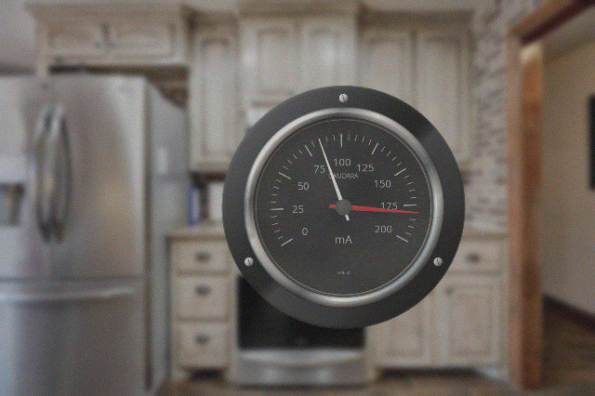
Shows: **180** mA
